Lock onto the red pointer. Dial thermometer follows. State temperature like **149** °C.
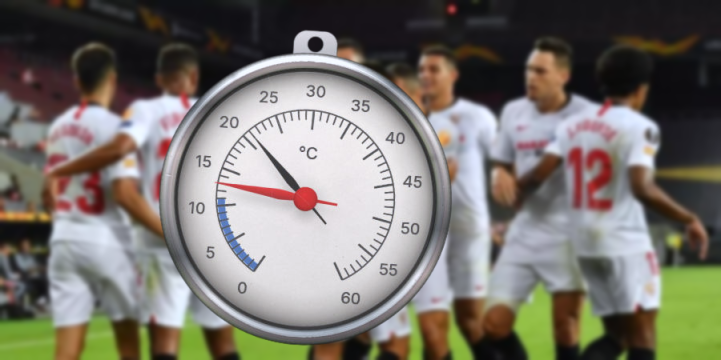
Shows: **13** °C
